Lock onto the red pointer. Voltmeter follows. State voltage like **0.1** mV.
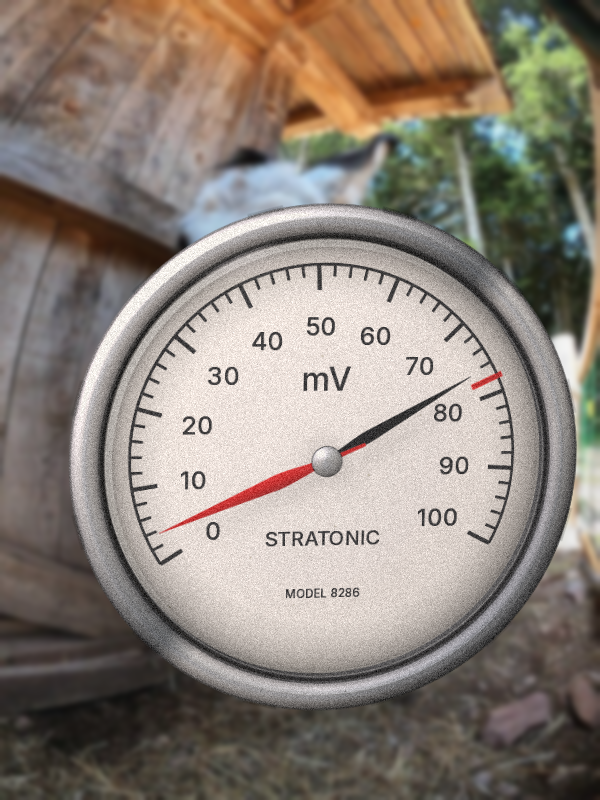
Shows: **4** mV
